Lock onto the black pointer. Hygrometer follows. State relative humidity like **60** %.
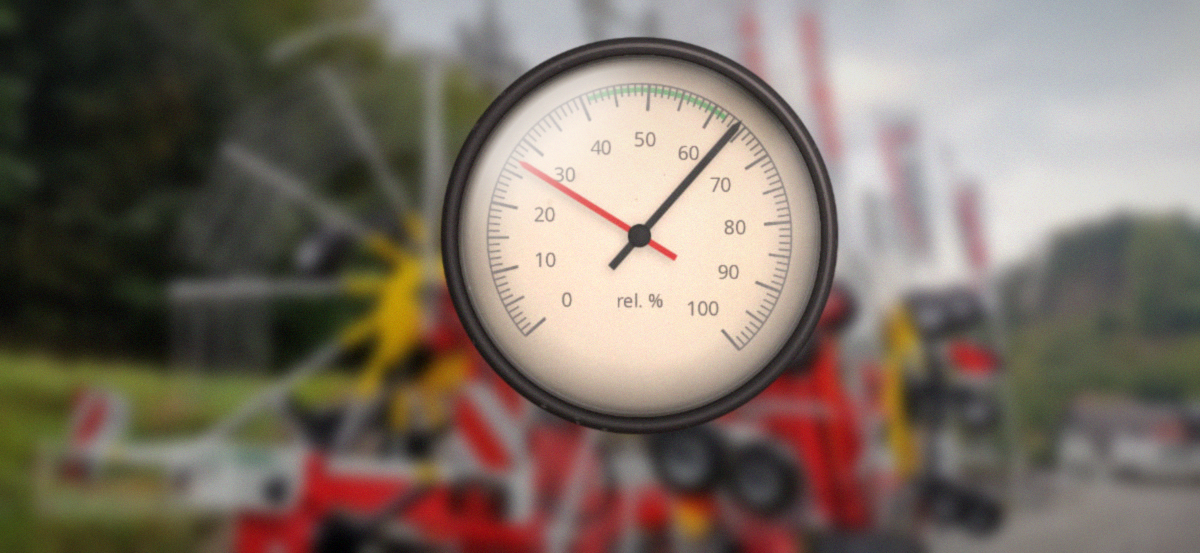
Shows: **64** %
